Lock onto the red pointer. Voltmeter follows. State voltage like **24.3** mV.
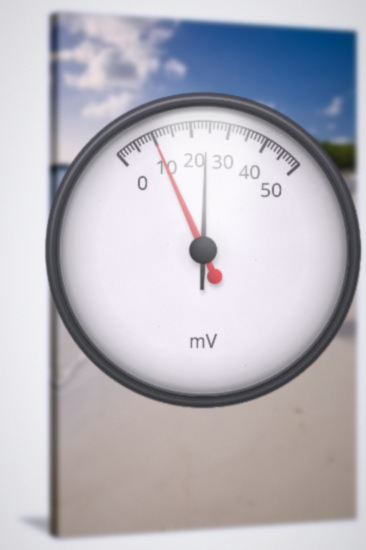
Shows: **10** mV
